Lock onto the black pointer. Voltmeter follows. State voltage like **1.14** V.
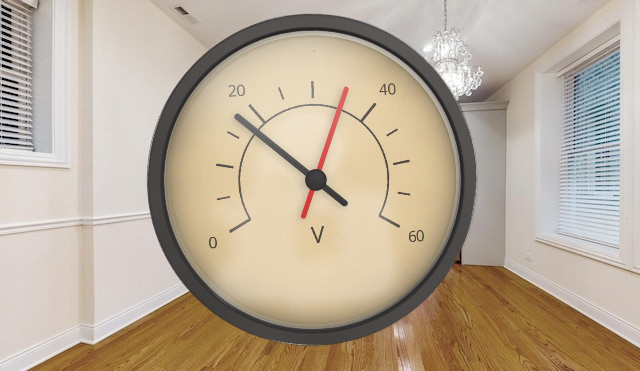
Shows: **17.5** V
